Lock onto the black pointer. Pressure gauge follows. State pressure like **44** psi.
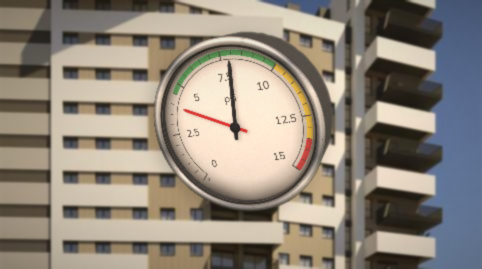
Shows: **8** psi
